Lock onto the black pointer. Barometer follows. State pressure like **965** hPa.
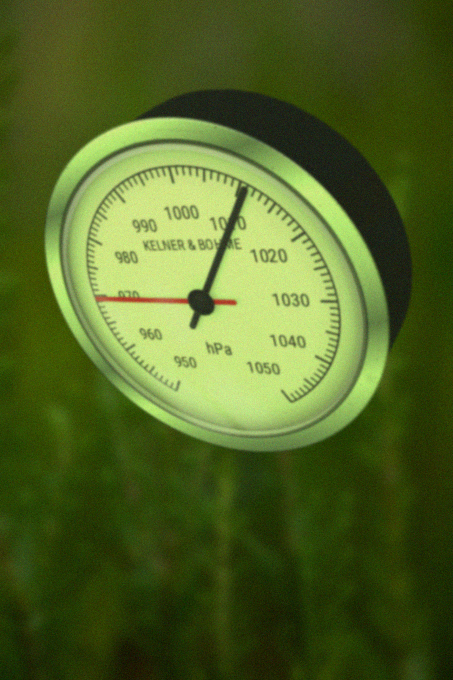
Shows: **1011** hPa
